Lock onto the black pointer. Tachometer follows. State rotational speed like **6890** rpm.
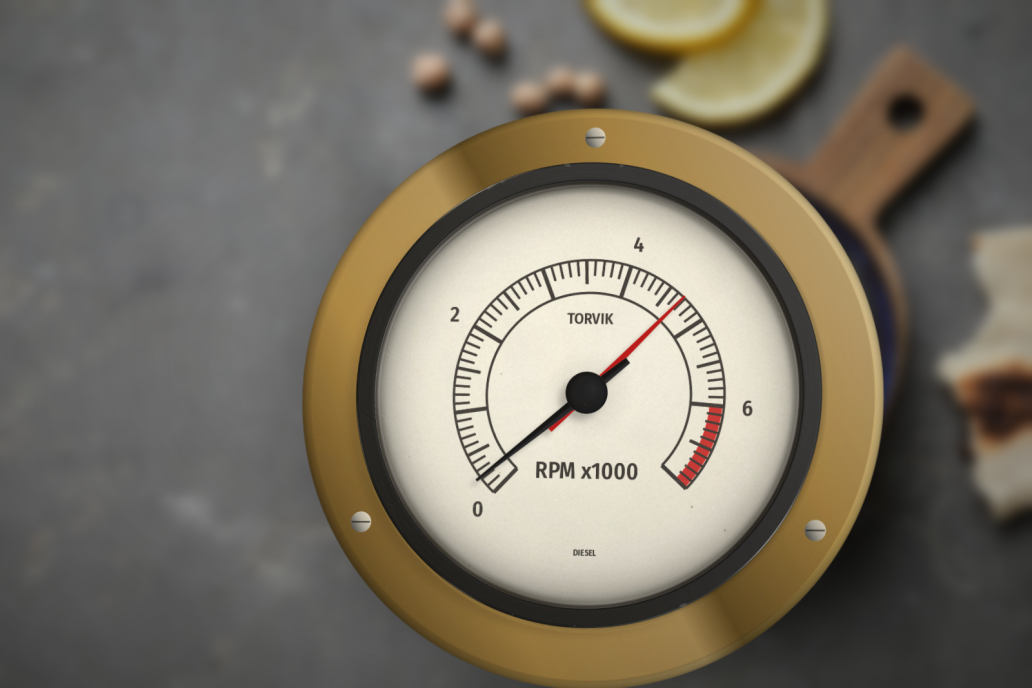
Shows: **200** rpm
